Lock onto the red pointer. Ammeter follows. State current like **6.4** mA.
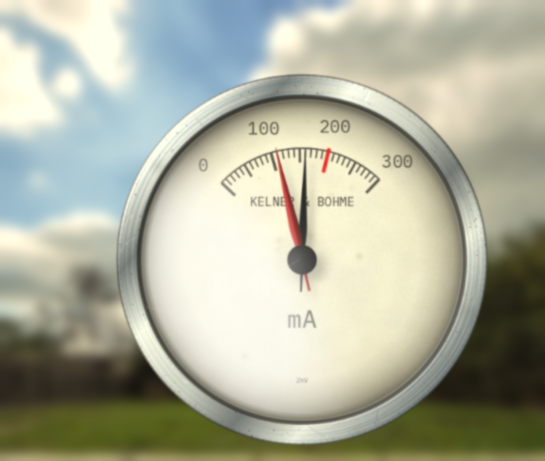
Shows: **110** mA
